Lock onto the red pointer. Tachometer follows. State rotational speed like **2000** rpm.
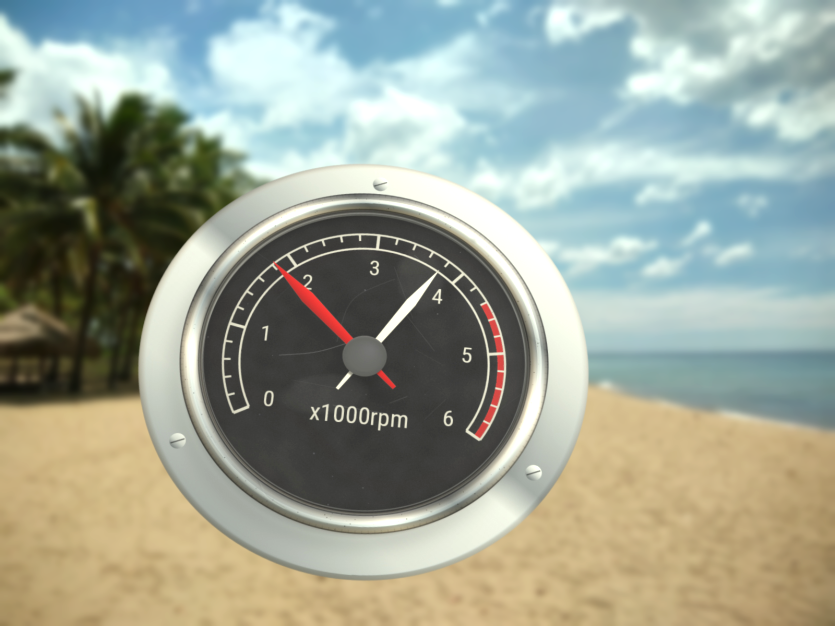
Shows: **1800** rpm
